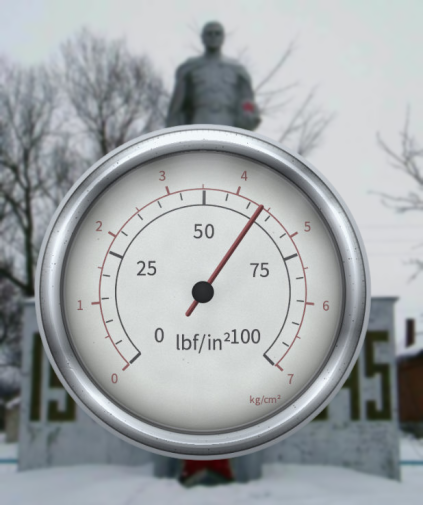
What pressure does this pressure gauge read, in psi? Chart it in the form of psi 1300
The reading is psi 62.5
